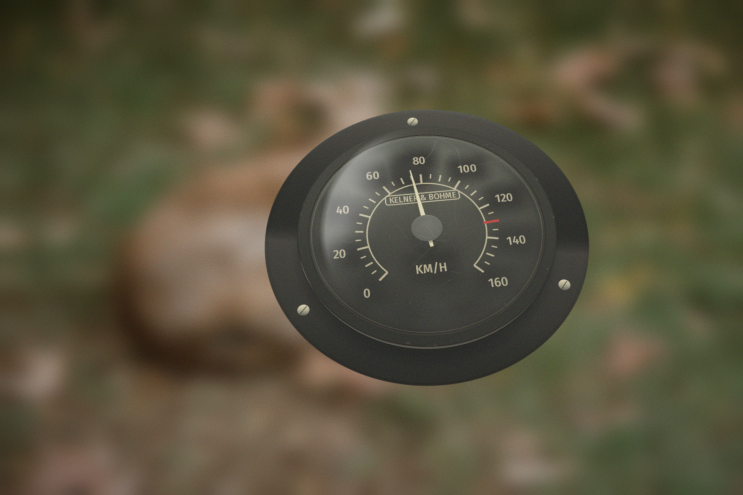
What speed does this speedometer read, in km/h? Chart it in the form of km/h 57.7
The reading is km/h 75
